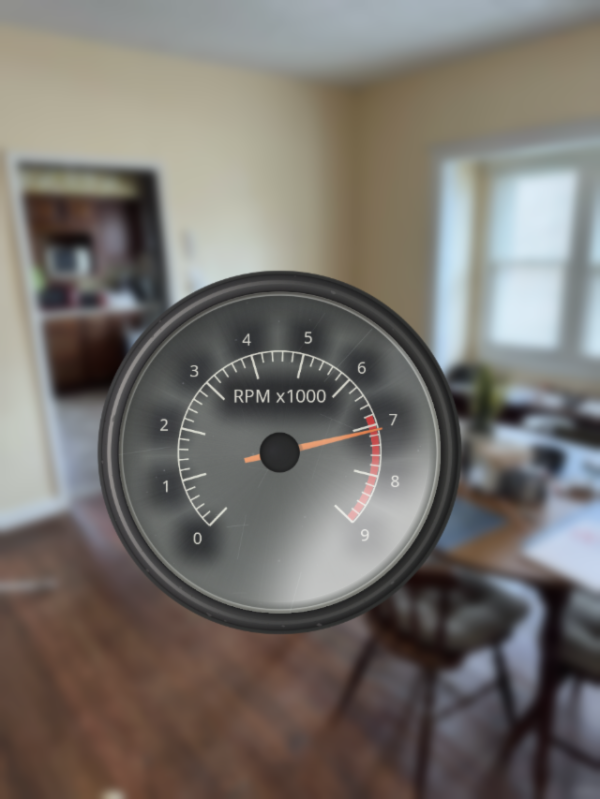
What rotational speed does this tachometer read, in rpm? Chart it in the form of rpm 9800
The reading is rpm 7100
